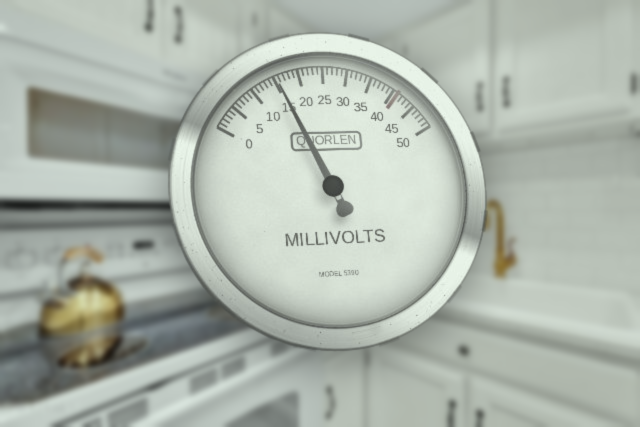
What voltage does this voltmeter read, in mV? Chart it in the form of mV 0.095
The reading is mV 15
